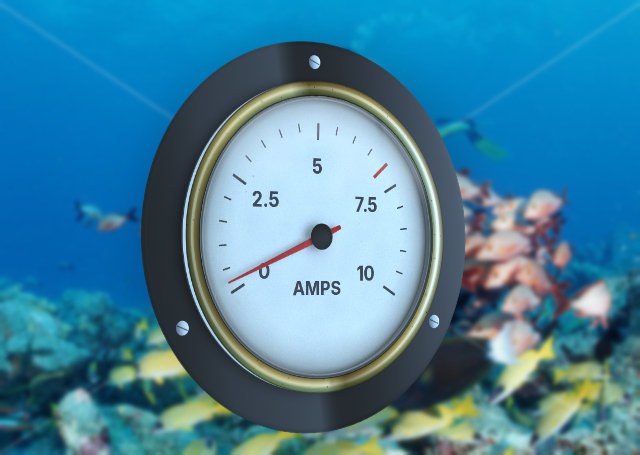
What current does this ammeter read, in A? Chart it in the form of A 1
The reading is A 0.25
